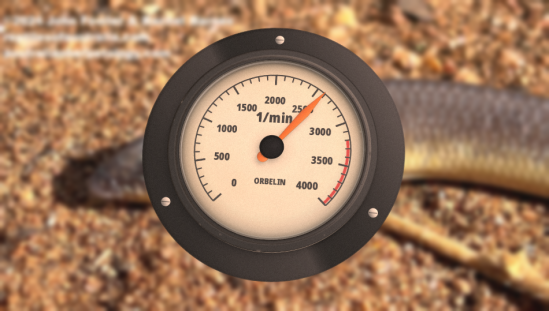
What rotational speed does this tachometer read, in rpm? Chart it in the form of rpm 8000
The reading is rpm 2600
